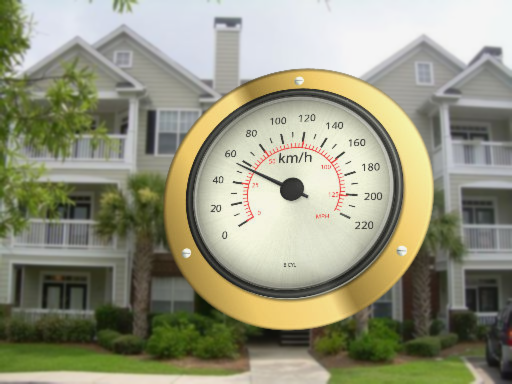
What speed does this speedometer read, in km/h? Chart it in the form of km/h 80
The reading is km/h 55
